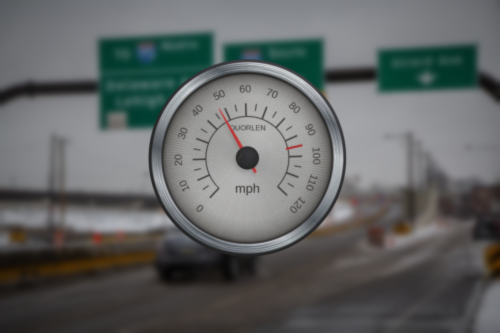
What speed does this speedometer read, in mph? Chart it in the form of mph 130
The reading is mph 47.5
